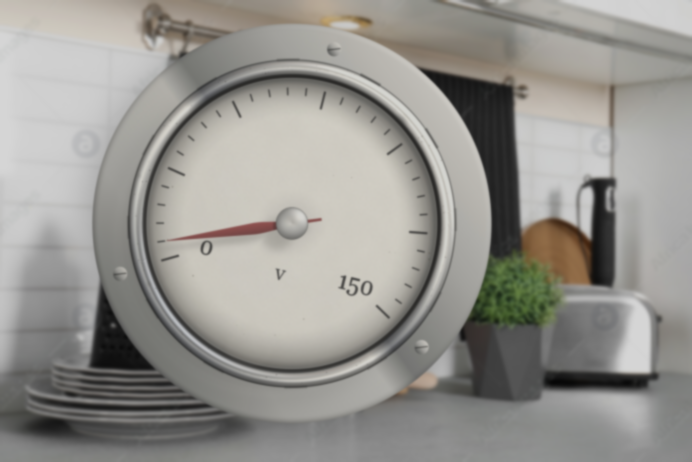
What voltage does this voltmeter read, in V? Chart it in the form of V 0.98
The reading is V 5
